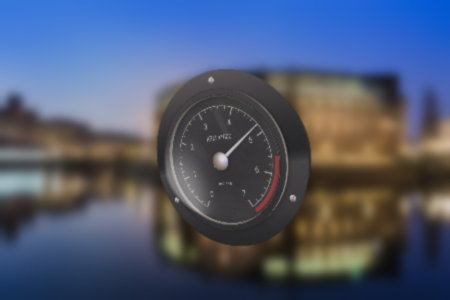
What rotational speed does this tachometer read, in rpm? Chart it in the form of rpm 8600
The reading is rpm 4800
